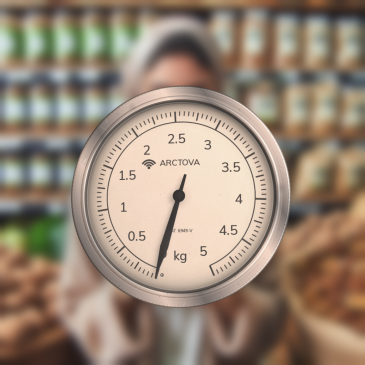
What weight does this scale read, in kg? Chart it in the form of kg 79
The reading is kg 0
